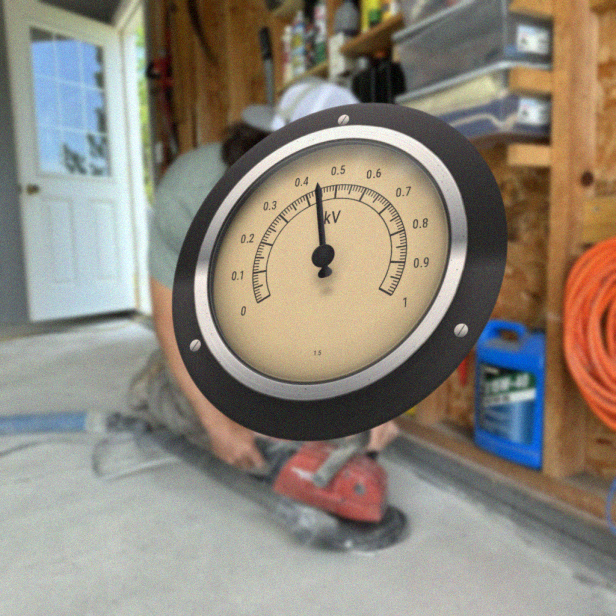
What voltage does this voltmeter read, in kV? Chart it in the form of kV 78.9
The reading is kV 0.45
